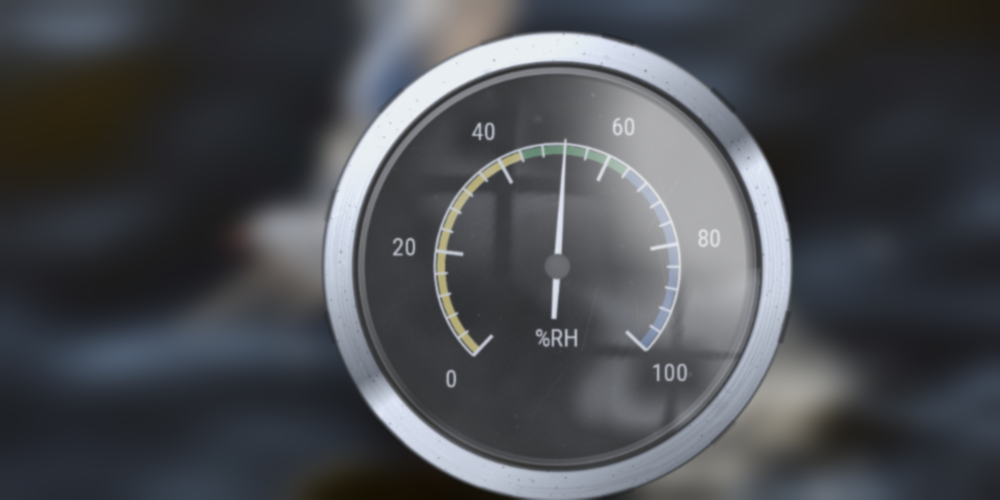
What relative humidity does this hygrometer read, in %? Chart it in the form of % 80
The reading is % 52
